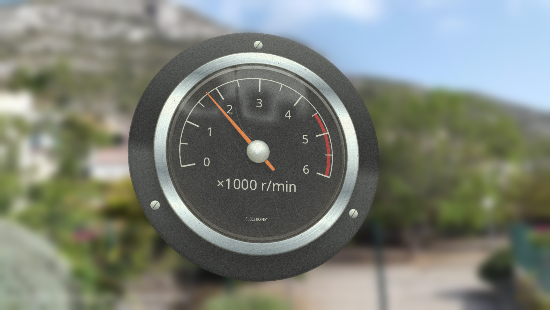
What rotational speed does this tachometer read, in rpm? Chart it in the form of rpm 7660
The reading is rpm 1750
